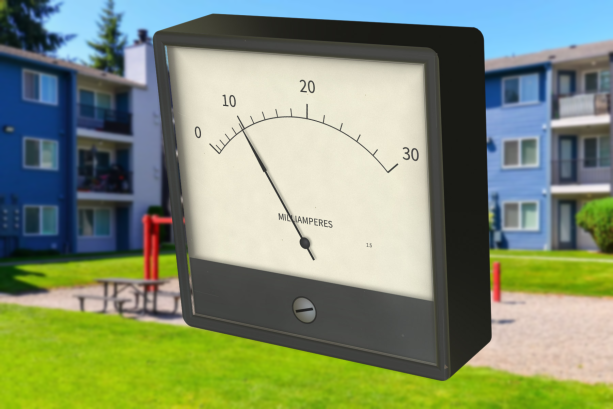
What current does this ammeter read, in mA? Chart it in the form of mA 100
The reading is mA 10
